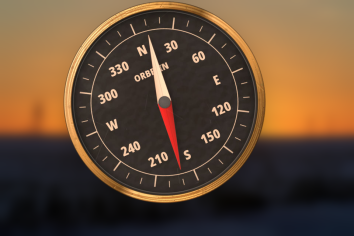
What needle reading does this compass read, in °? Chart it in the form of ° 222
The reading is ° 190
